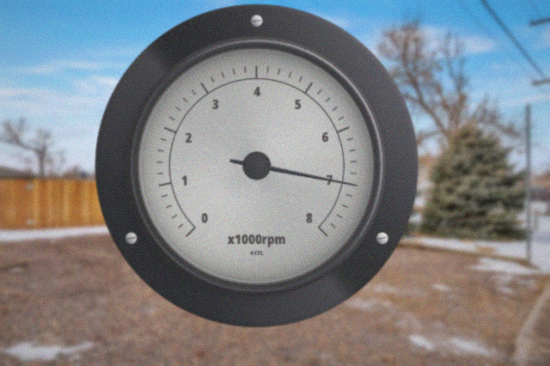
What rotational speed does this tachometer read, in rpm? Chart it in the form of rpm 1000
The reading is rpm 7000
